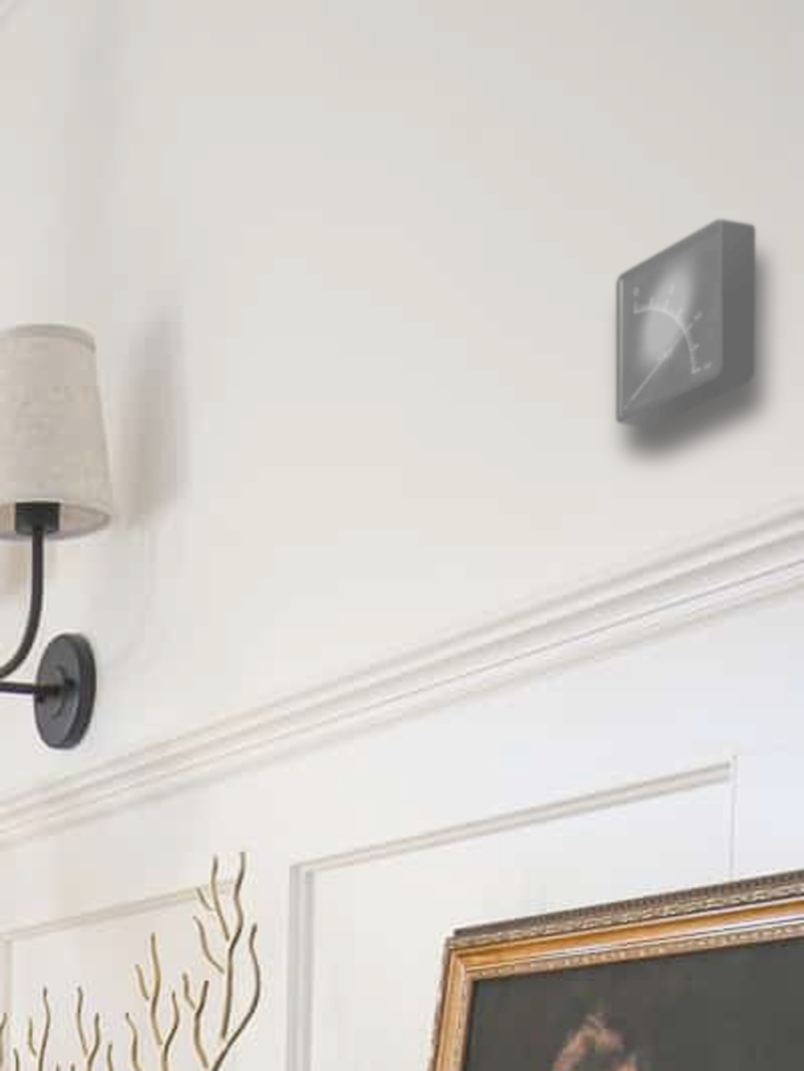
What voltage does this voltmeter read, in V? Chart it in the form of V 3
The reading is V 2
